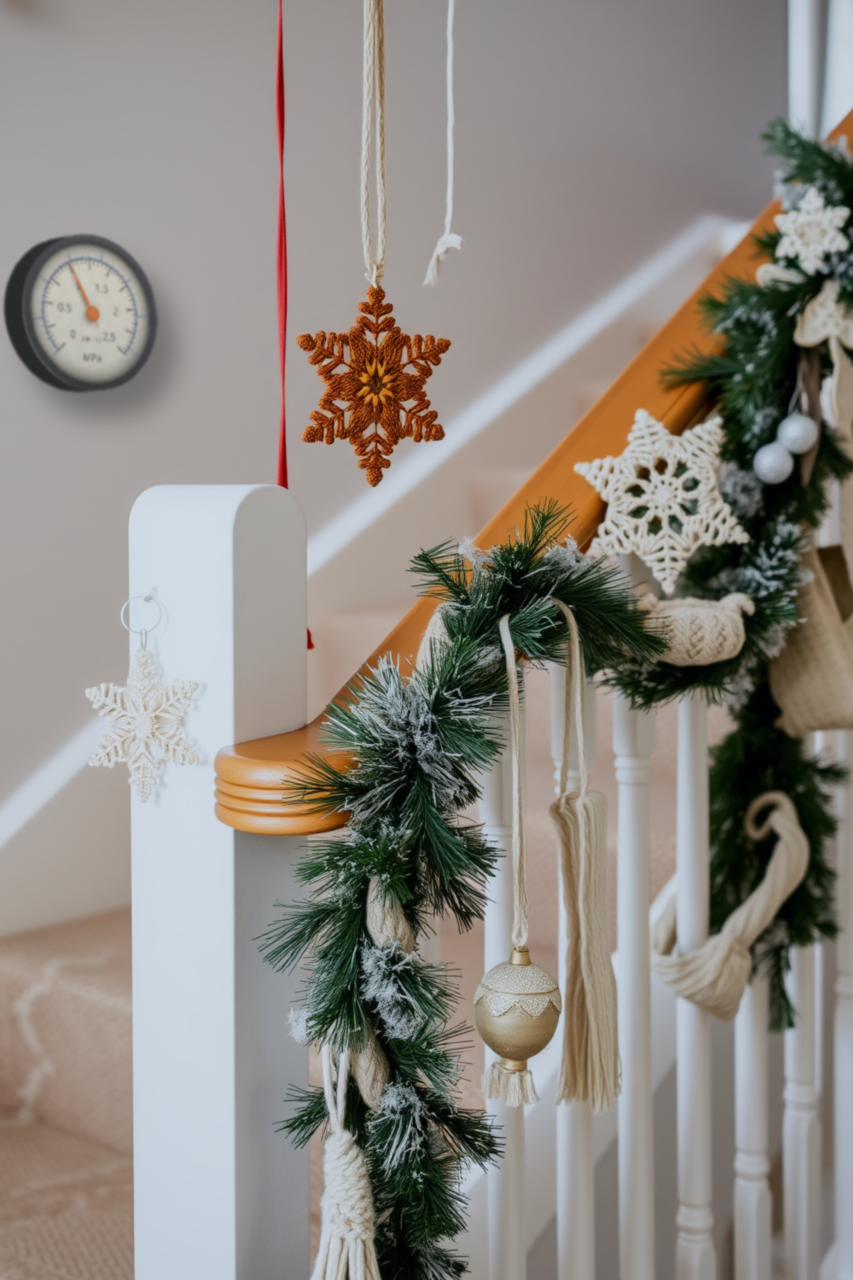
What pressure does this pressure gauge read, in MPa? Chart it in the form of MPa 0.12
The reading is MPa 1
